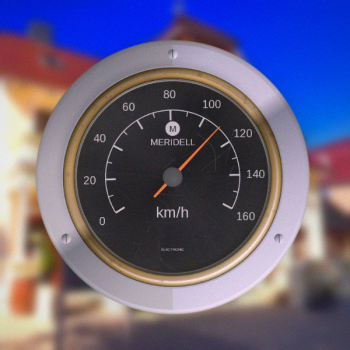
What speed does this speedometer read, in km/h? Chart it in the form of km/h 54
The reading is km/h 110
